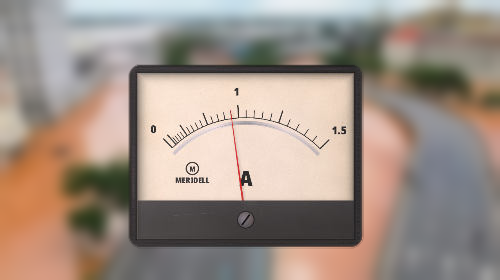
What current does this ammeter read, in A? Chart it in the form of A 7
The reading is A 0.95
